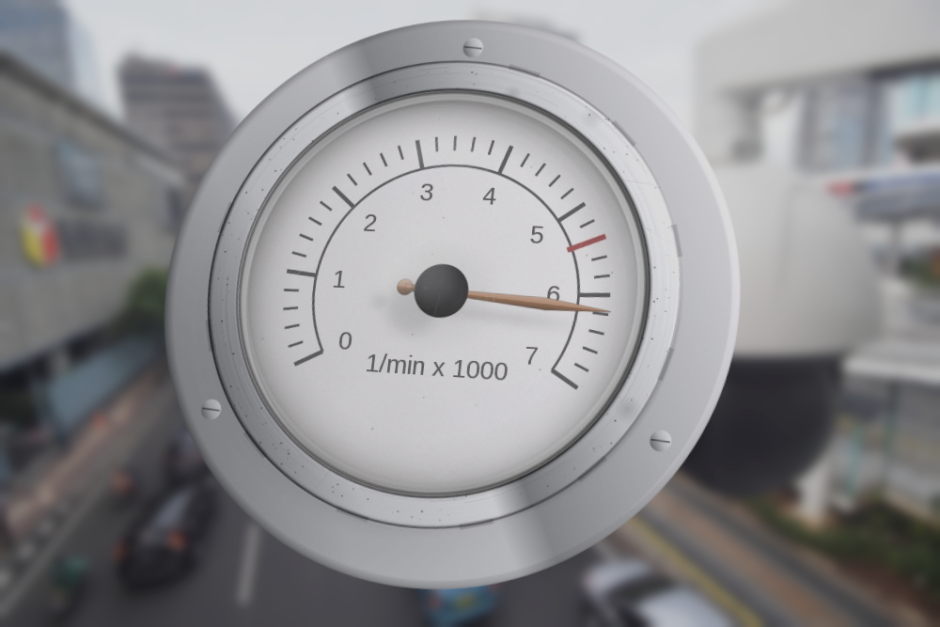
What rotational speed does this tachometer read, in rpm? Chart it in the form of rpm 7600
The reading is rpm 6200
